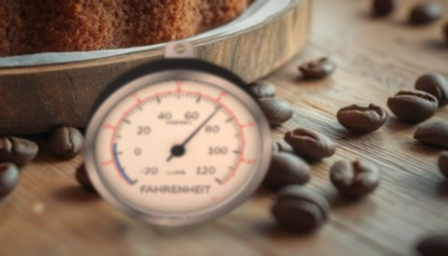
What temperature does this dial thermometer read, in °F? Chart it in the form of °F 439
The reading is °F 70
